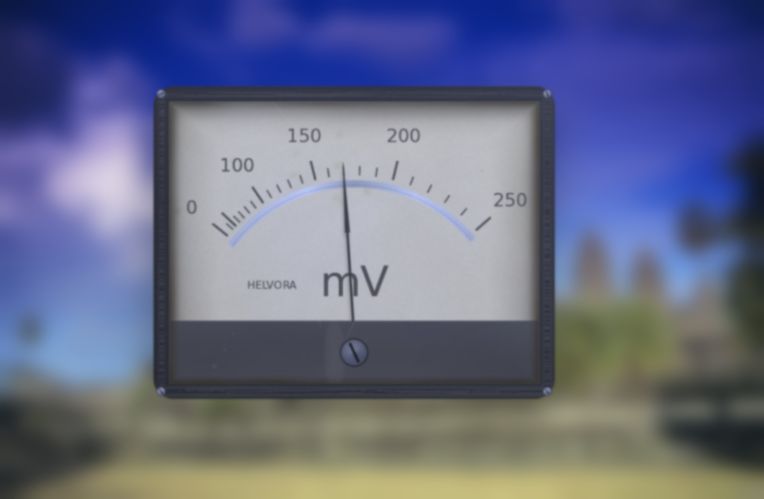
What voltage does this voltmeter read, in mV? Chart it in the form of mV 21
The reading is mV 170
